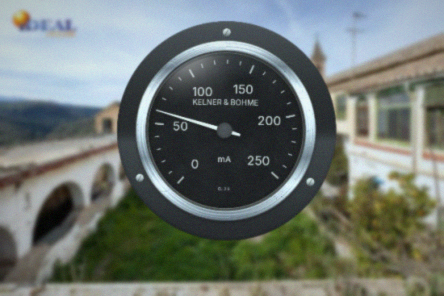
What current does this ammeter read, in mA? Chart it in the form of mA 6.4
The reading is mA 60
